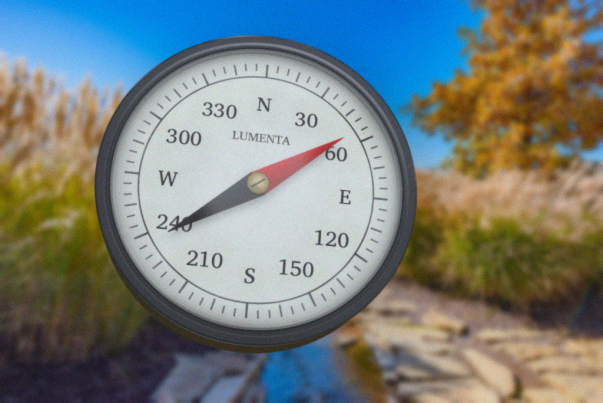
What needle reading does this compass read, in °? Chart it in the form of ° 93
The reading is ° 55
